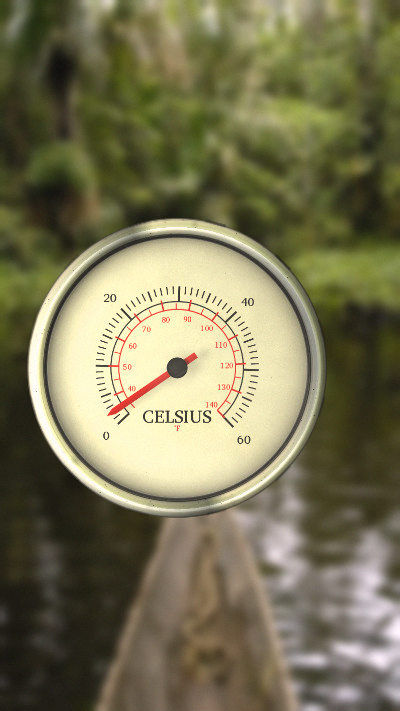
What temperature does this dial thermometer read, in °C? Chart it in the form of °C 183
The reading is °C 2
